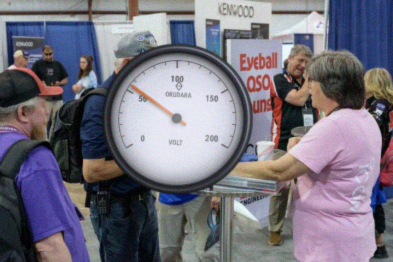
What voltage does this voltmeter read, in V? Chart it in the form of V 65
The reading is V 55
